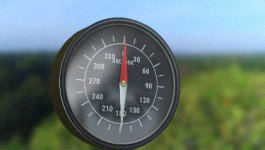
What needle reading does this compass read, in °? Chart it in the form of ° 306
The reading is ° 0
